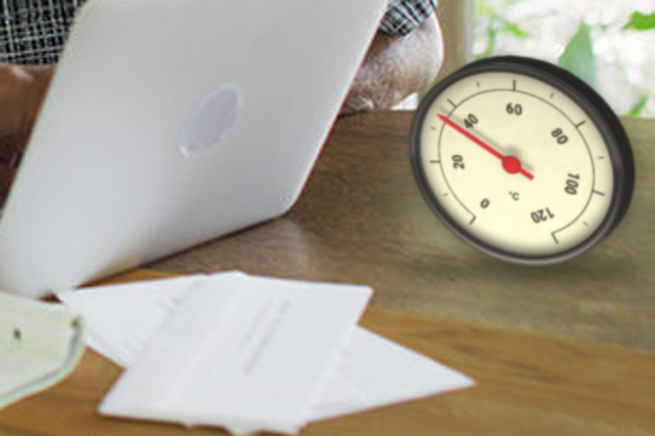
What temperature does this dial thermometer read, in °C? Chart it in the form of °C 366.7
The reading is °C 35
